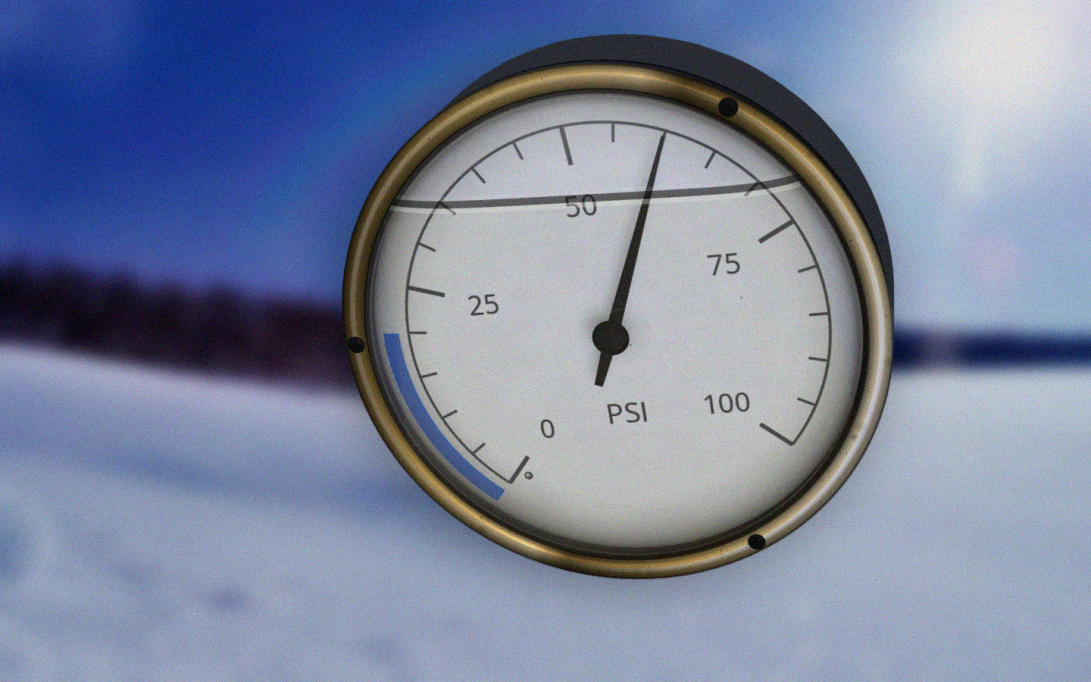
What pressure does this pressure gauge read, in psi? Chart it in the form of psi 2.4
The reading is psi 60
